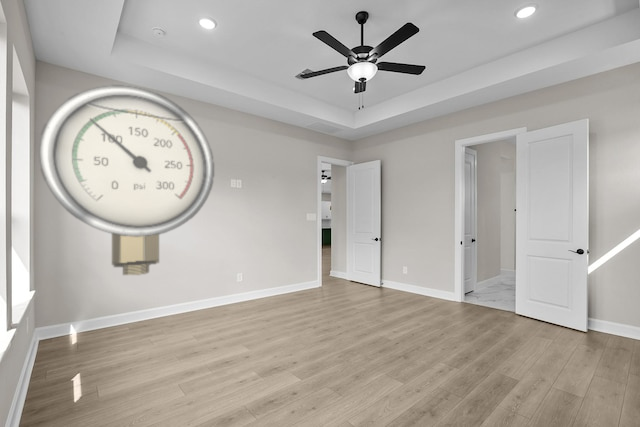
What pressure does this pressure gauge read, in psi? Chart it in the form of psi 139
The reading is psi 100
